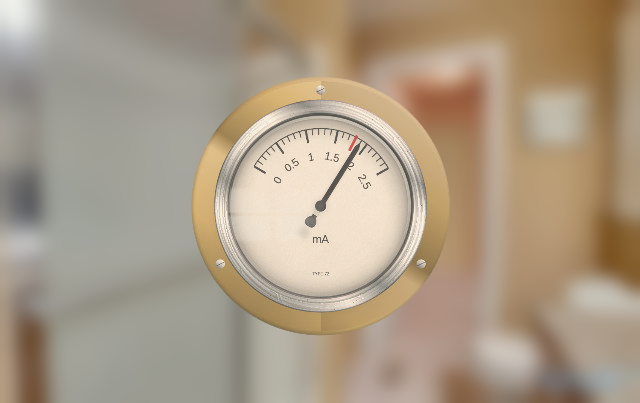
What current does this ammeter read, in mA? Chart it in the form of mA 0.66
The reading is mA 1.9
